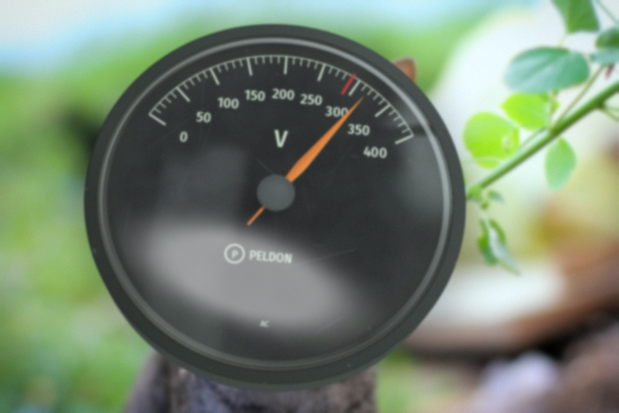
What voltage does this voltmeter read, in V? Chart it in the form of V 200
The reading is V 320
